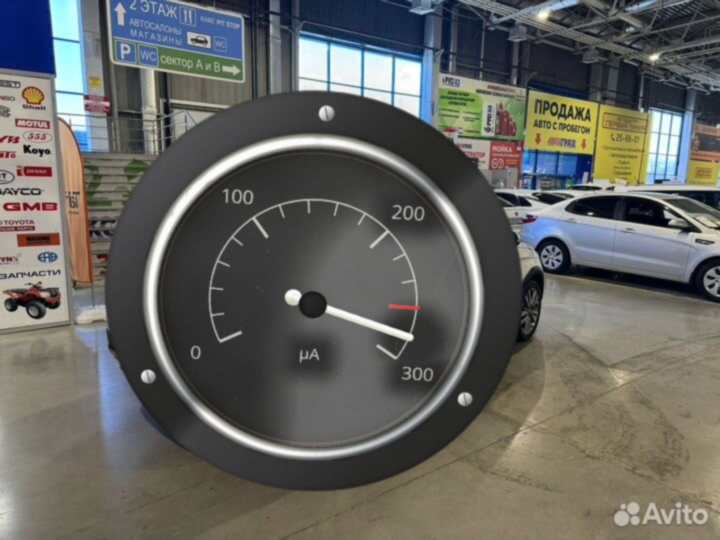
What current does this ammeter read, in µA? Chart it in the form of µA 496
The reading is µA 280
